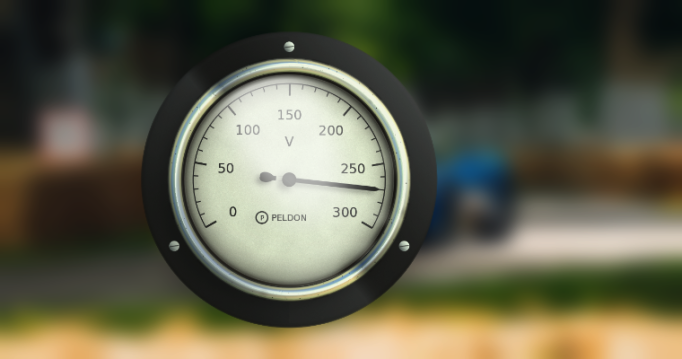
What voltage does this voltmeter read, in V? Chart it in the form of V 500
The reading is V 270
